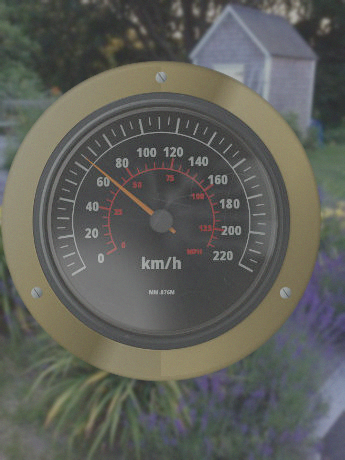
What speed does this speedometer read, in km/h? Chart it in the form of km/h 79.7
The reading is km/h 65
